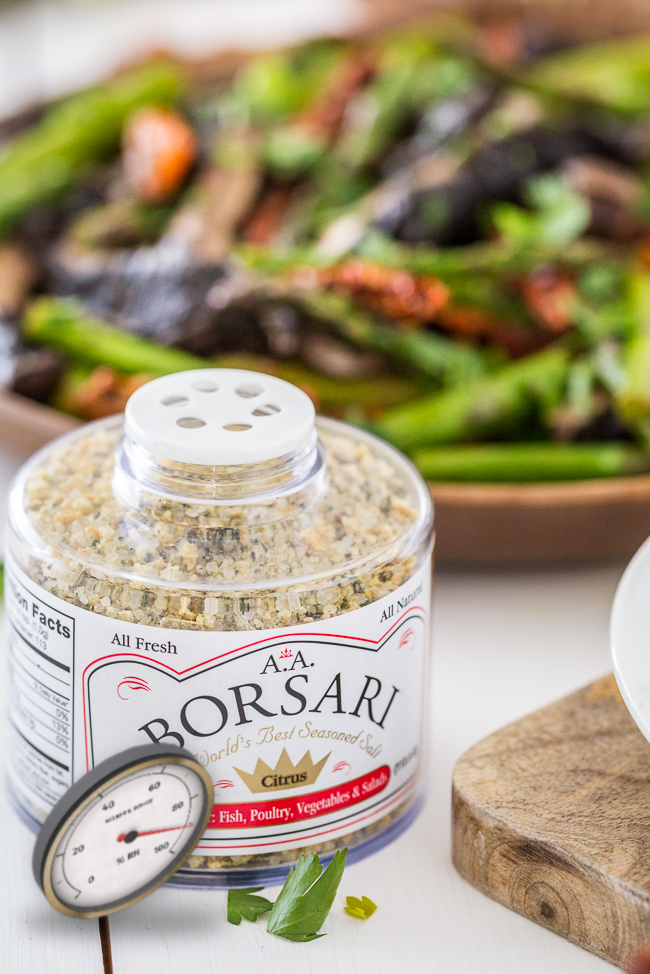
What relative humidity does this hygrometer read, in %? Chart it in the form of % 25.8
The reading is % 90
